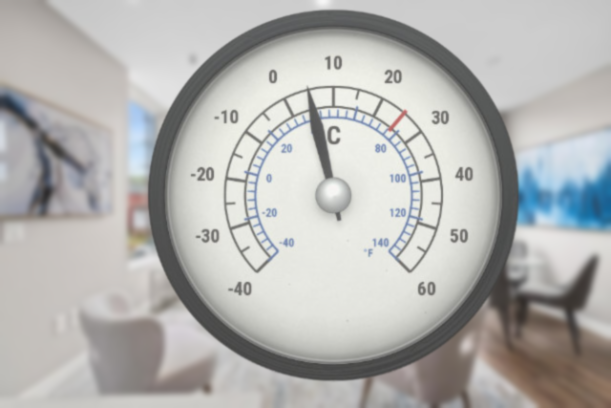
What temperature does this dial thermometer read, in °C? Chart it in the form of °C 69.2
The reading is °C 5
